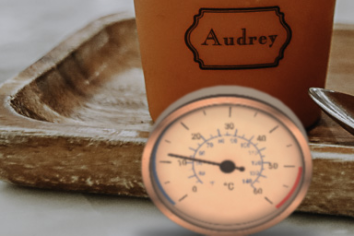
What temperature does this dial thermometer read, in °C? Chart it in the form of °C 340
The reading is °C 12.5
